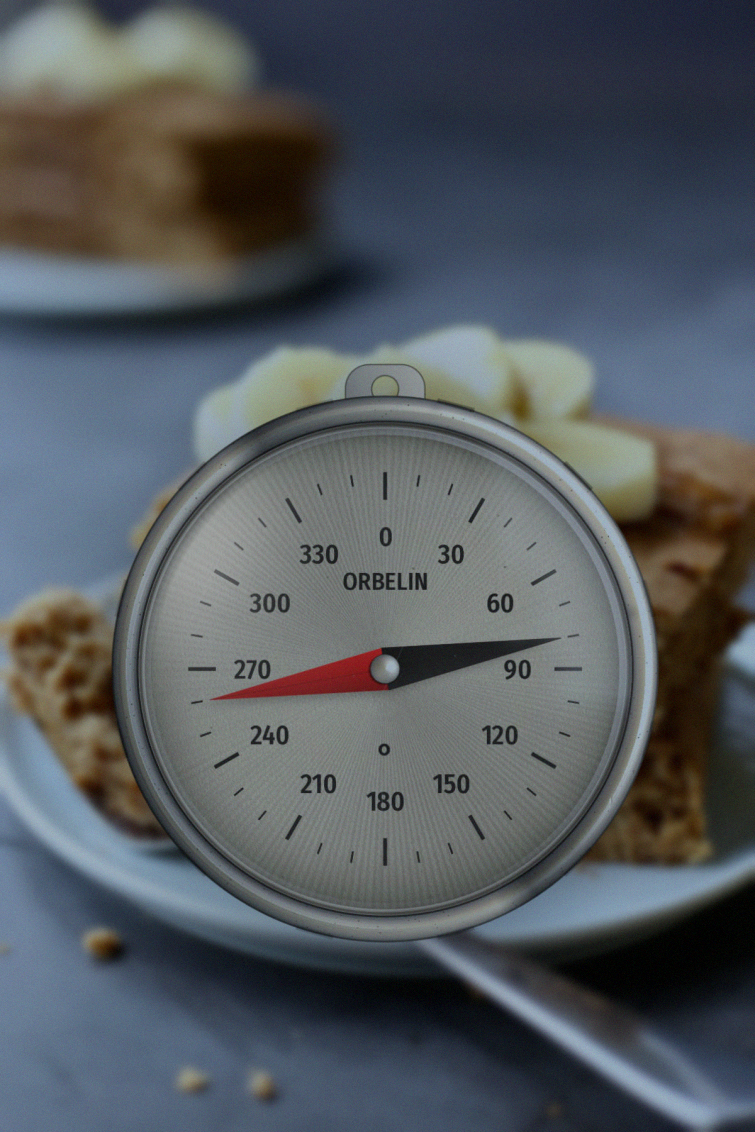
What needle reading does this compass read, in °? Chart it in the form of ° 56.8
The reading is ° 260
